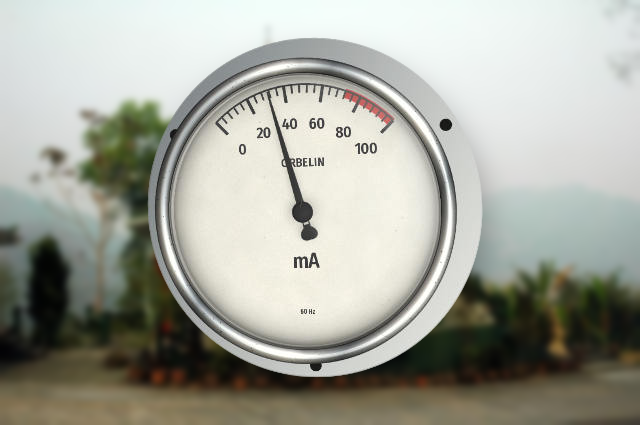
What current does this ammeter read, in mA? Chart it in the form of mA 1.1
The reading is mA 32
